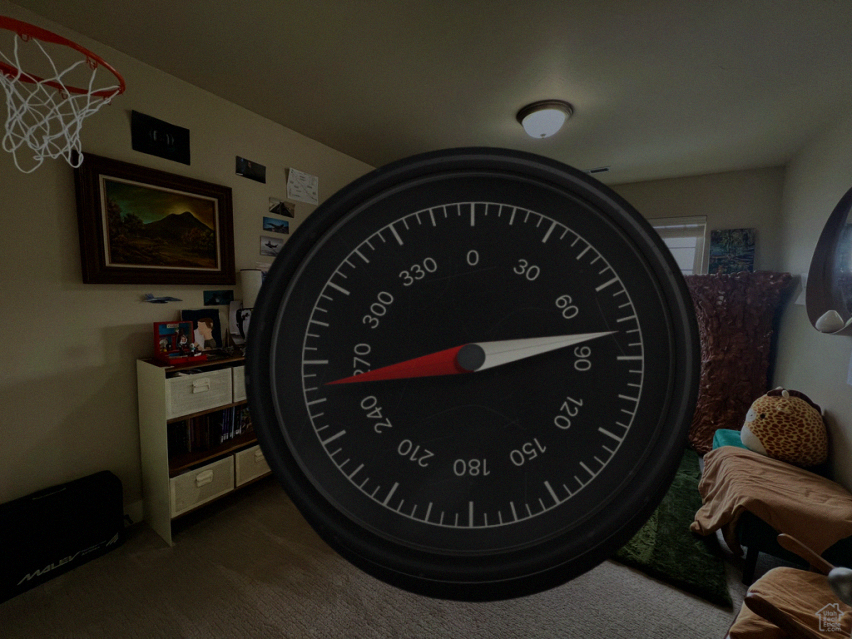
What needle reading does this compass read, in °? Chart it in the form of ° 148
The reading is ° 260
